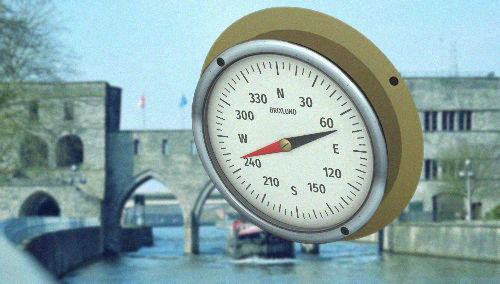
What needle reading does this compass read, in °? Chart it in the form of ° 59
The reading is ° 250
